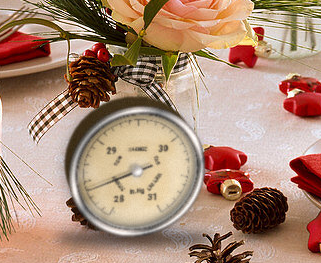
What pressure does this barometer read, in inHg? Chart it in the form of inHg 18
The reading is inHg 28.4
